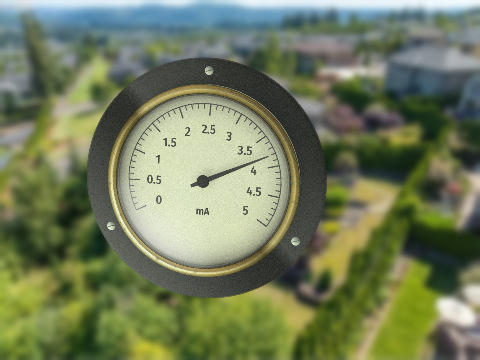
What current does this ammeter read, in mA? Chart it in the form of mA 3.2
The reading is mA 3.8
